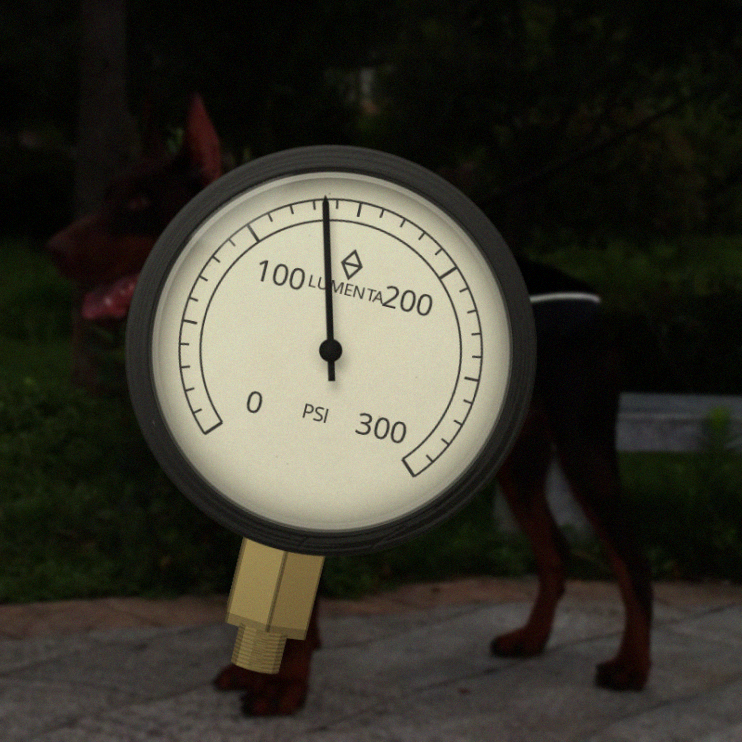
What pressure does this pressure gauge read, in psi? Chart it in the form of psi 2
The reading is psi 135
